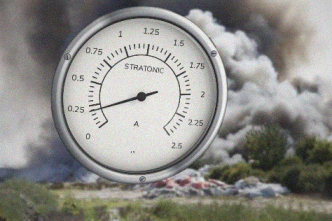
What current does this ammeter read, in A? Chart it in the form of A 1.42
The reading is A 0.2
